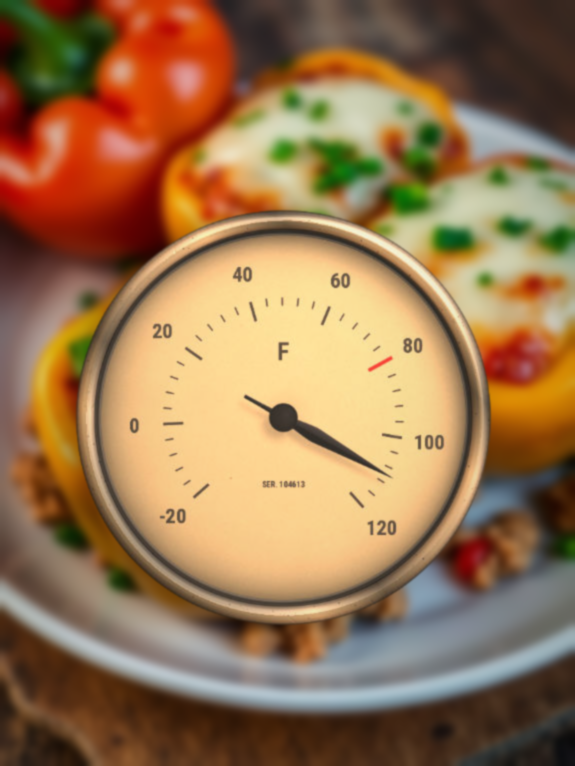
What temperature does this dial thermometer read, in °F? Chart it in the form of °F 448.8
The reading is °F 110
